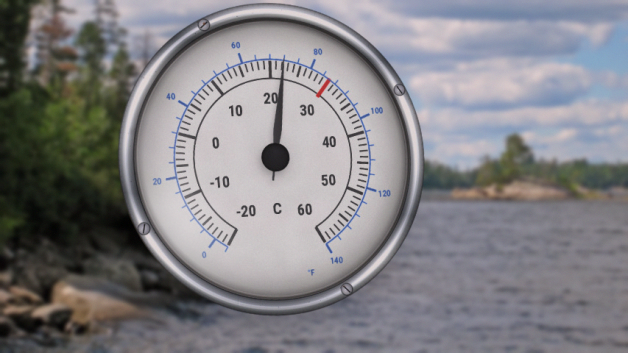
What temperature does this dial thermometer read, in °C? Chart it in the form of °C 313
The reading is °C 22
